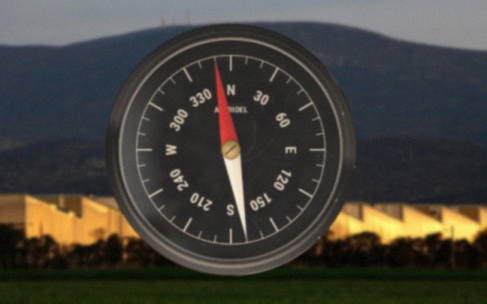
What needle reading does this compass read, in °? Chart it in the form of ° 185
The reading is ° 350
